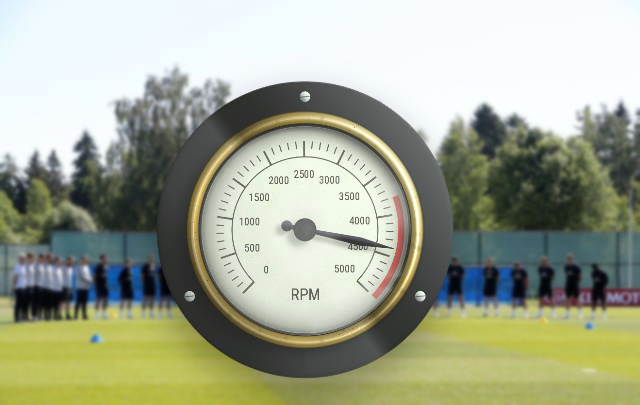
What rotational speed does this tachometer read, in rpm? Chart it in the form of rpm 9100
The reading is rpm 4400
